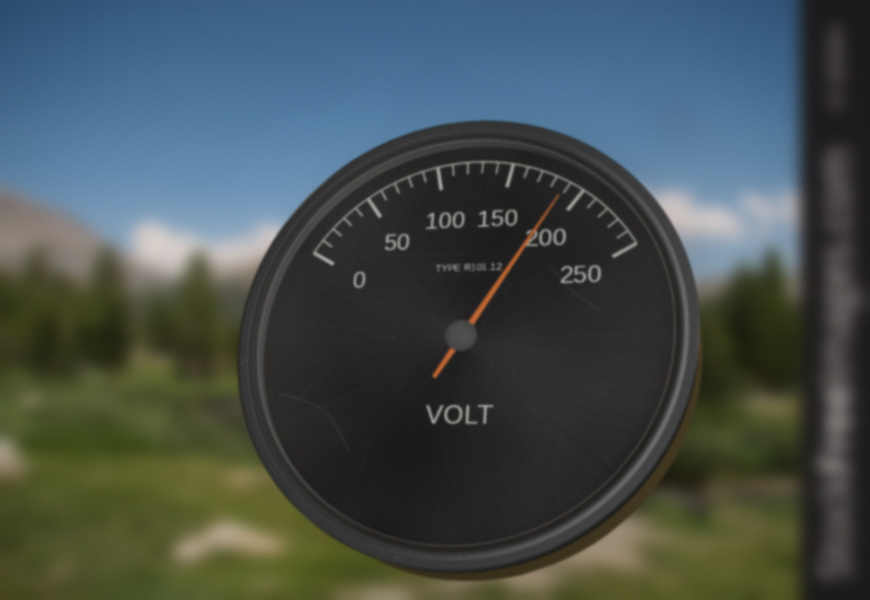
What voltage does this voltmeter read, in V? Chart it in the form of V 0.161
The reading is V 190
